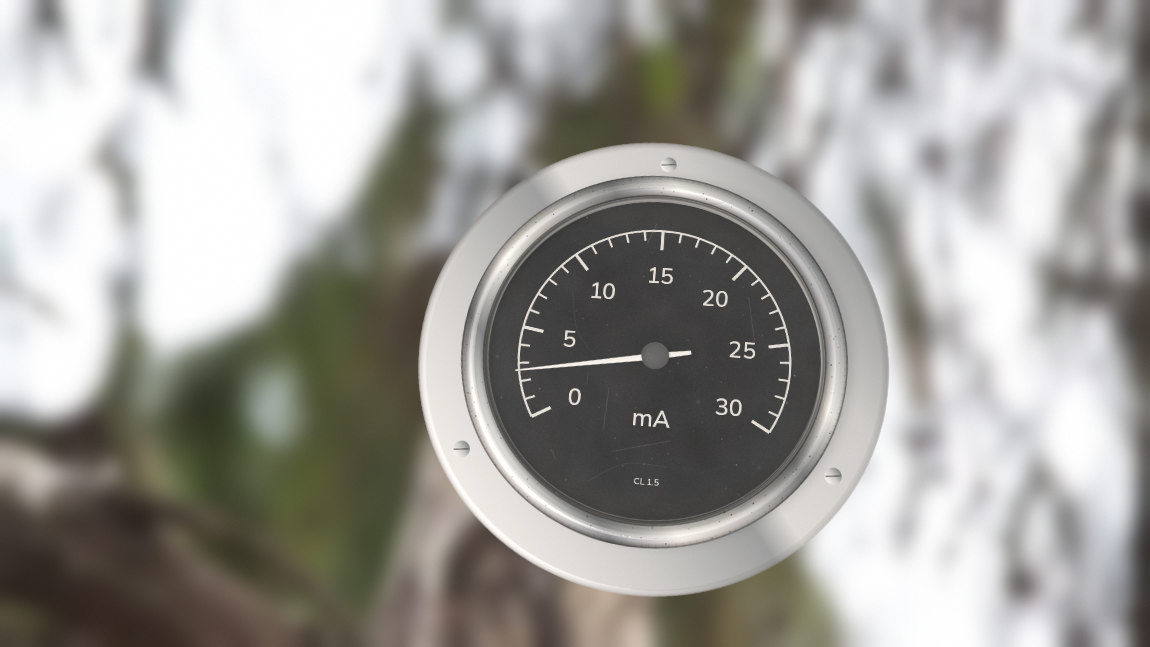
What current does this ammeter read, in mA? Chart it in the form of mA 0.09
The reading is mA 2.5
